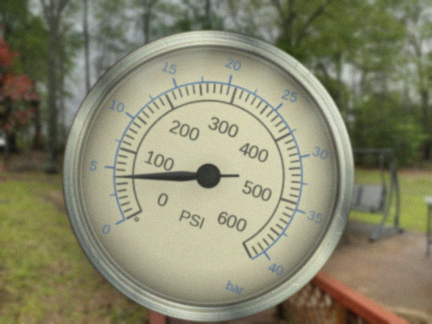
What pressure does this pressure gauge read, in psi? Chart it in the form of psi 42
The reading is psi 60
